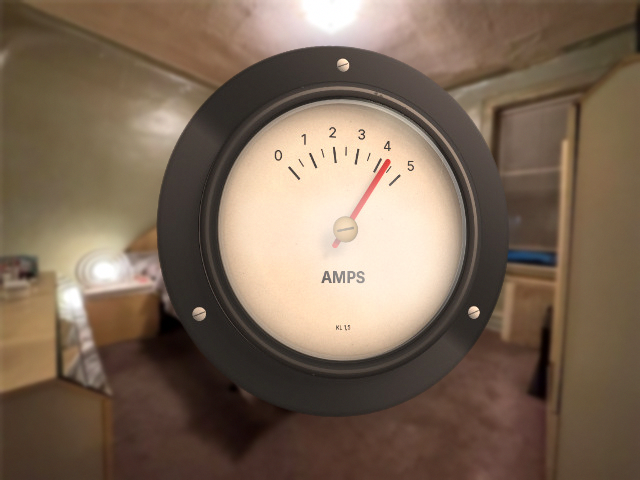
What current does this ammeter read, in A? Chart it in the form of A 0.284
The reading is A 4.25
